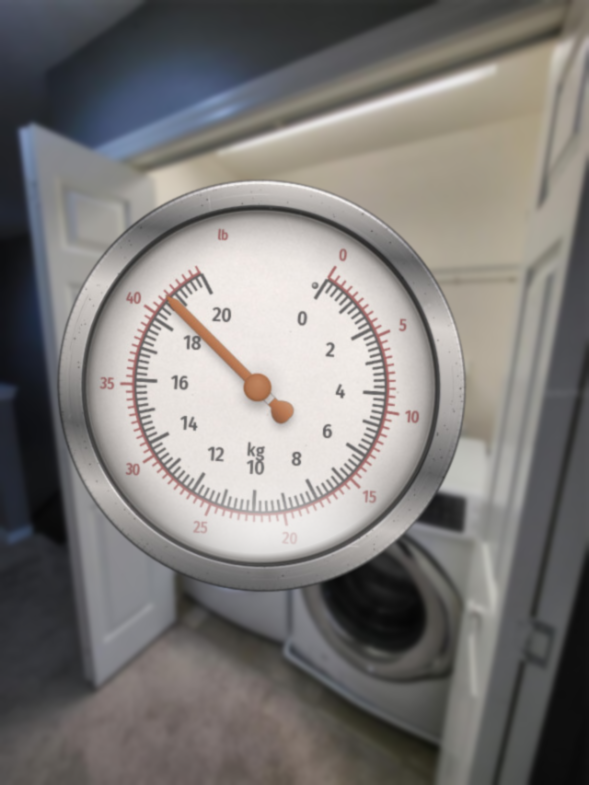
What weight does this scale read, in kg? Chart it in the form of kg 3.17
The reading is kg 18.8
